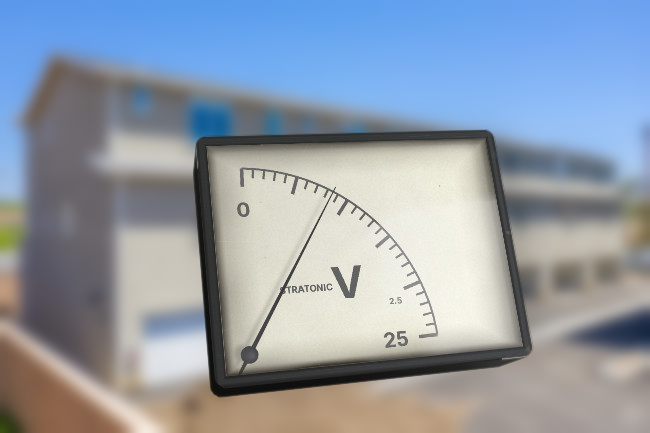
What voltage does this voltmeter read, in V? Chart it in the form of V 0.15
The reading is V 8.5
